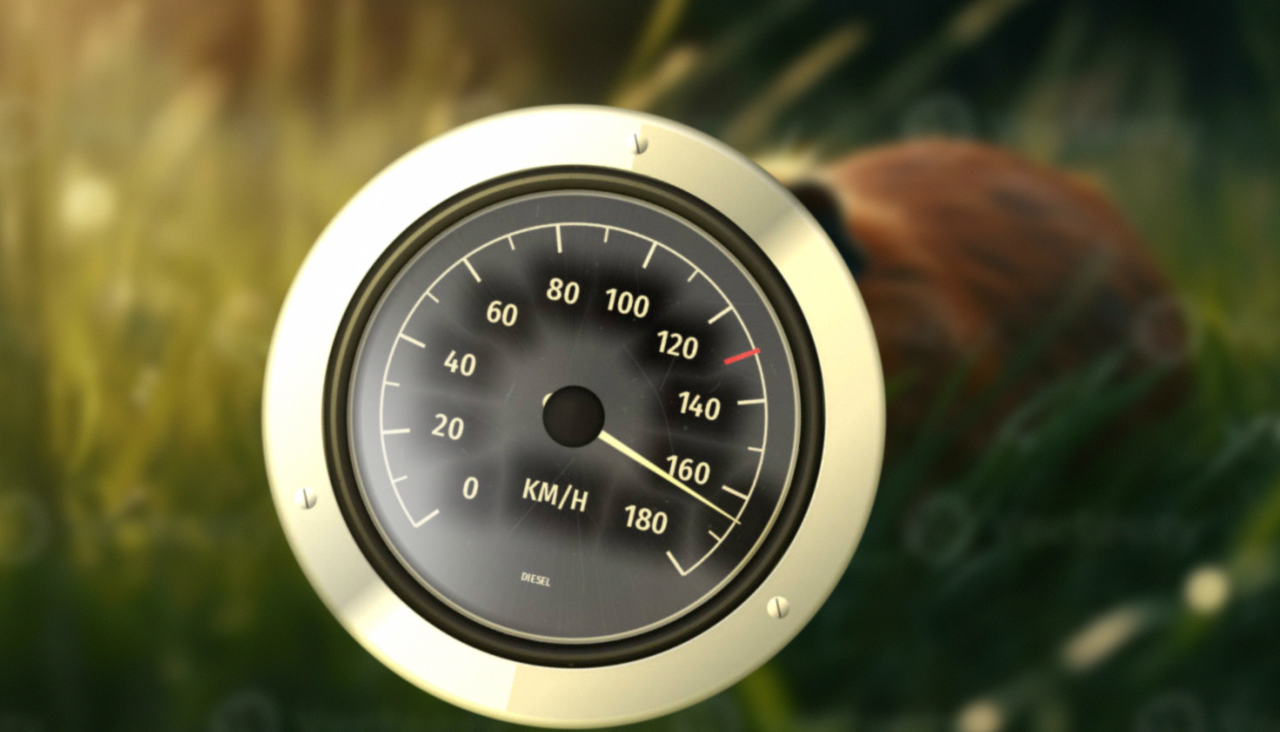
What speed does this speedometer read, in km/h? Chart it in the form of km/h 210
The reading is km/h 165
